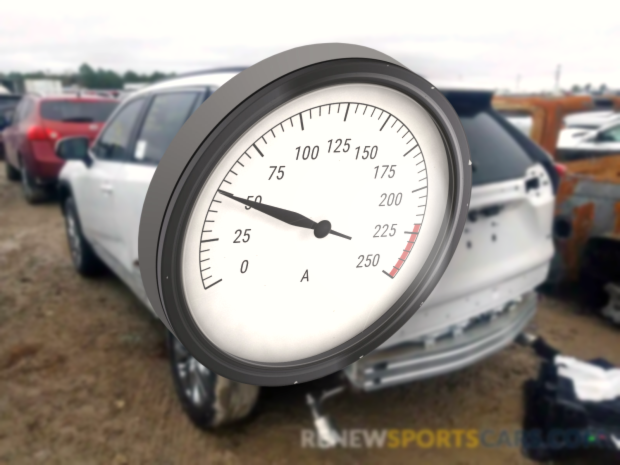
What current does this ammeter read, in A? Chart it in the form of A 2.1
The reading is A 50
